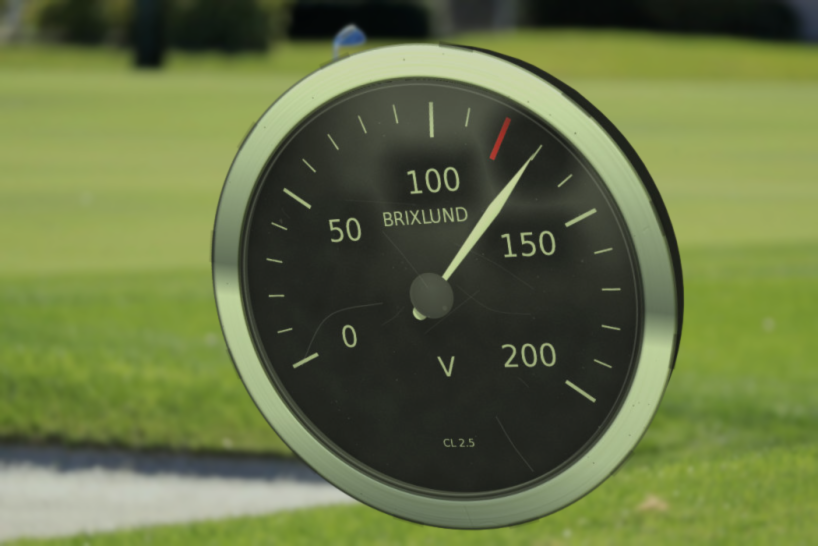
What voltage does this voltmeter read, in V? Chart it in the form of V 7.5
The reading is V 130
